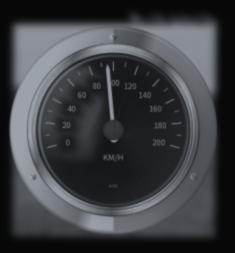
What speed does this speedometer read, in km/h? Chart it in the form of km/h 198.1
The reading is km/h 95
